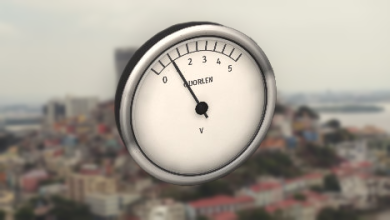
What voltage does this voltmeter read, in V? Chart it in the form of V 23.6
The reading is V 1
